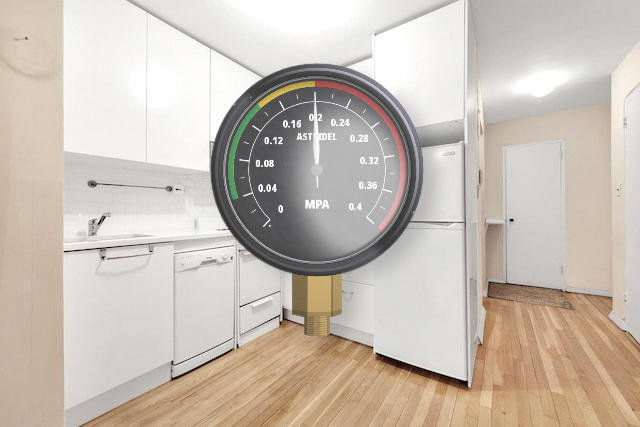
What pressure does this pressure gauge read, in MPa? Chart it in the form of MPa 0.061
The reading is MPa 0.2
